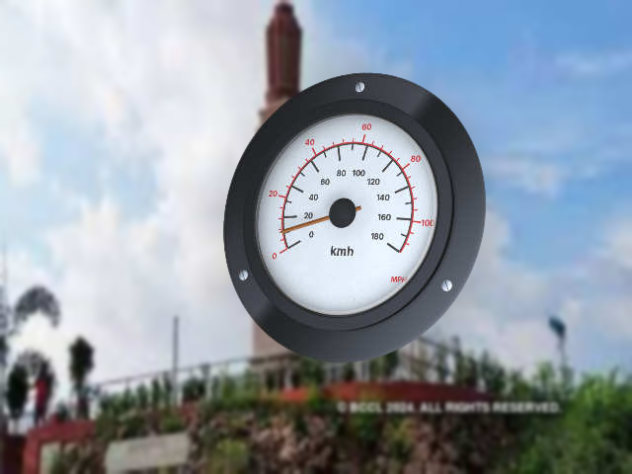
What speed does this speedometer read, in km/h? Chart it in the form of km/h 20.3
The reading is km/h 10
